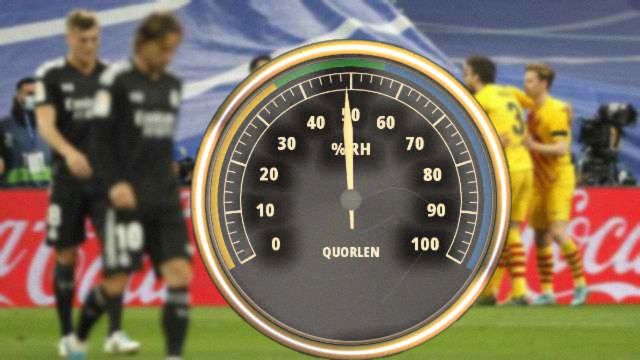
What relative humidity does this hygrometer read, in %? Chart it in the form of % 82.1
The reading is % 49
